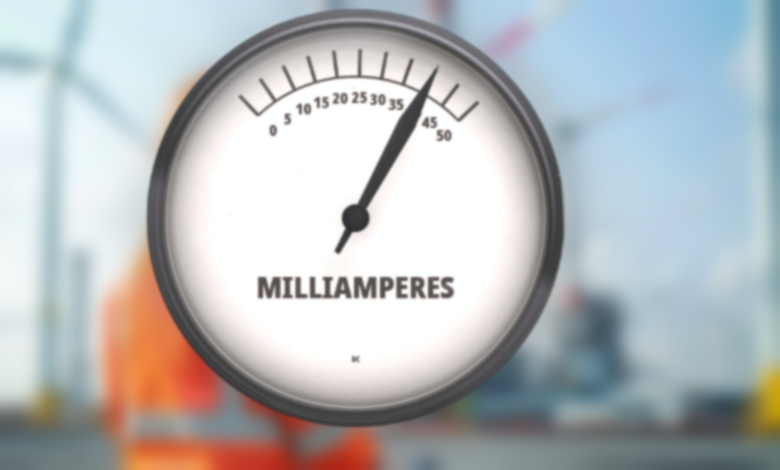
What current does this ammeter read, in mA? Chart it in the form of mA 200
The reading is mA 40
